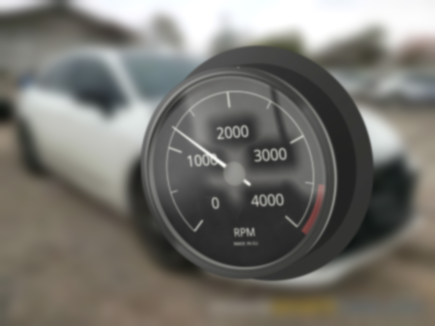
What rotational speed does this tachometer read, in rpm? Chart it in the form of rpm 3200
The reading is rpm 1250
